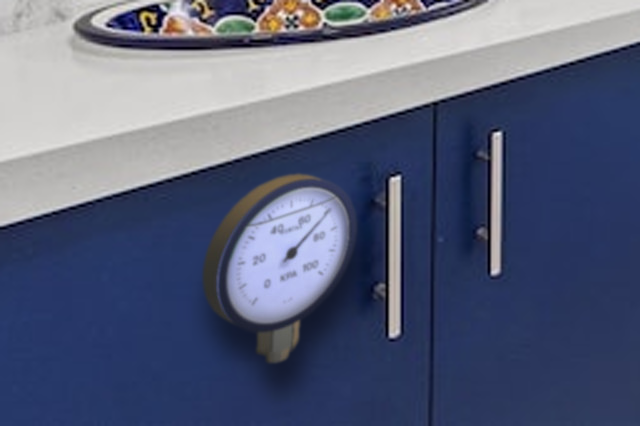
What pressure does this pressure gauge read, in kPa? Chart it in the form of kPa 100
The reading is kPa 70
